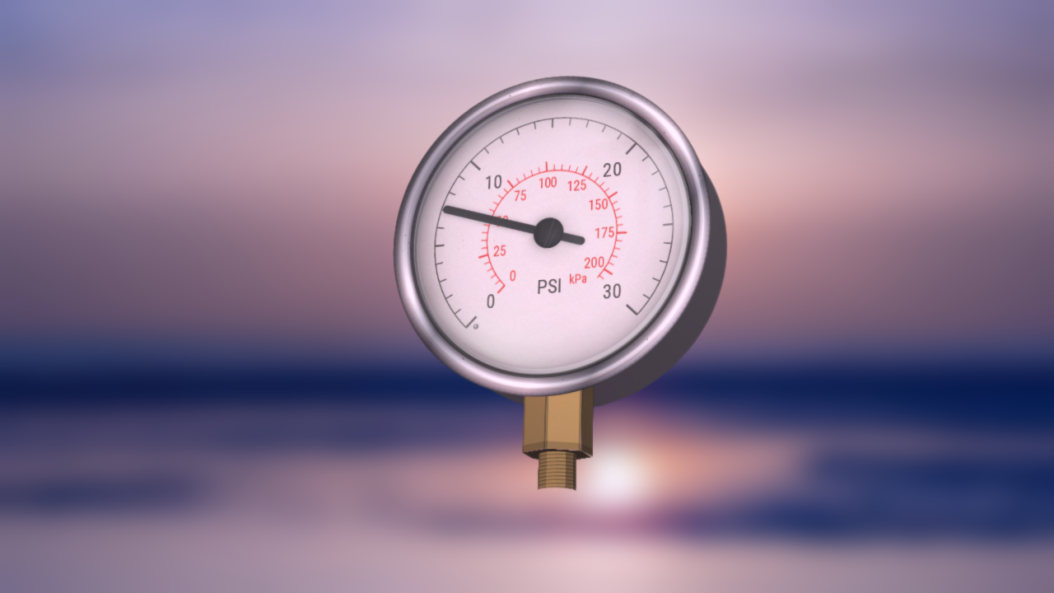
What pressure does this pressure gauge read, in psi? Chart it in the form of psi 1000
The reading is psi 7
